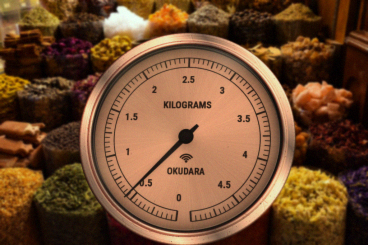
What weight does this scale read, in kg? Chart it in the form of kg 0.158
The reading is kg 0.55
